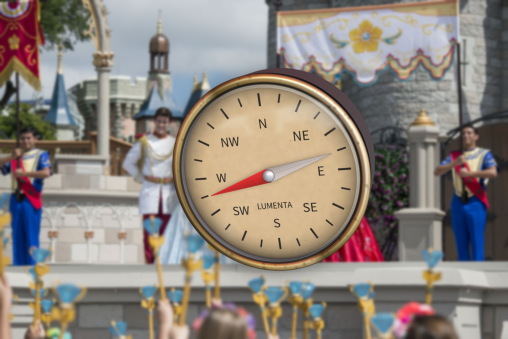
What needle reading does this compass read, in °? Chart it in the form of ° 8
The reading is ° 255
